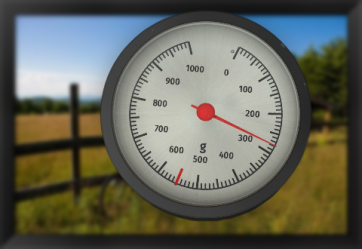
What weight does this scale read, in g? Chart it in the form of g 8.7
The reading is g 280
